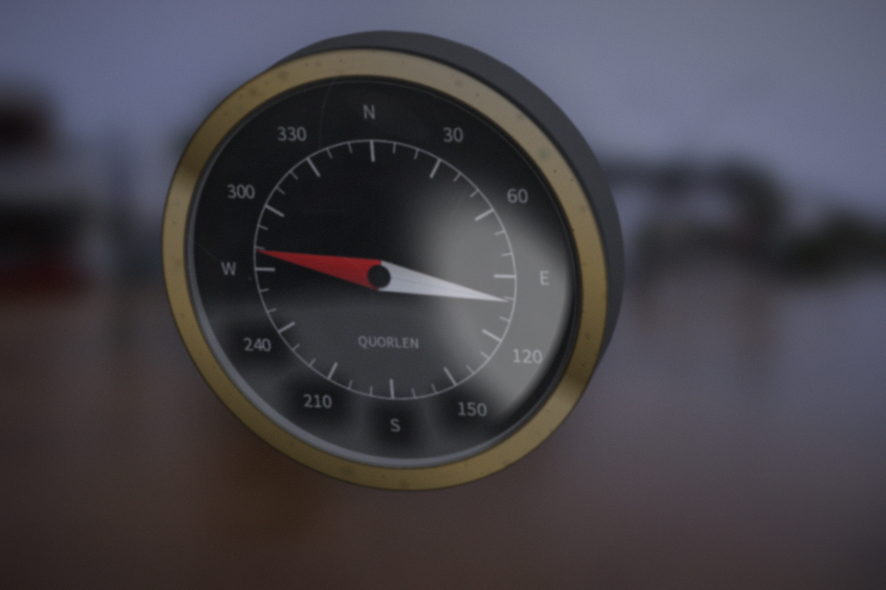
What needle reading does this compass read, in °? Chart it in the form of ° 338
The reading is ° 280
